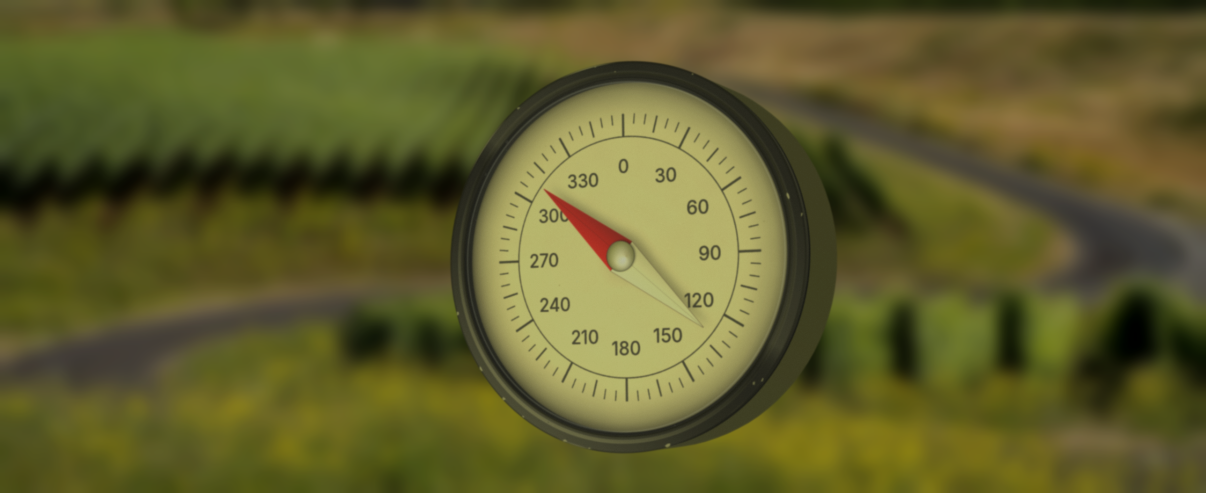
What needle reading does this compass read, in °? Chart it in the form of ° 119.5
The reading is ° 310
